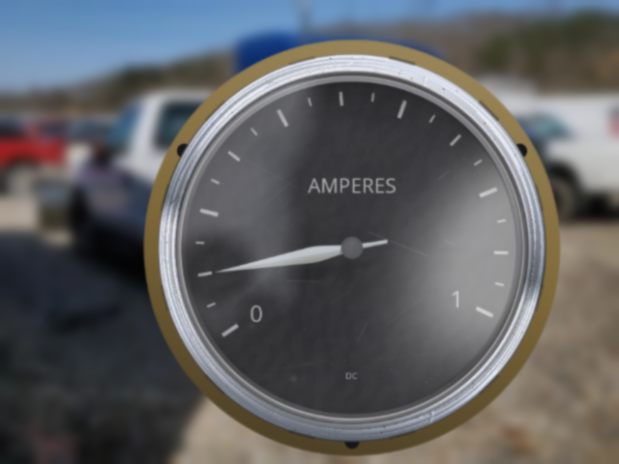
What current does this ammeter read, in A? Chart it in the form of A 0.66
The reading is A 0.1
